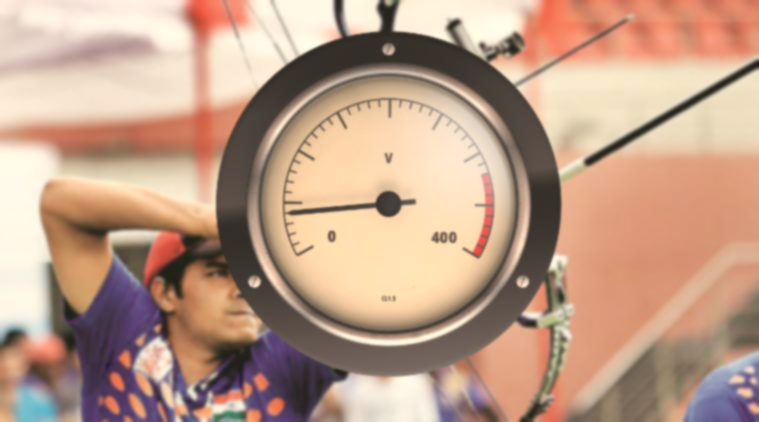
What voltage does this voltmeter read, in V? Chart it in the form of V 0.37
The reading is V 40
